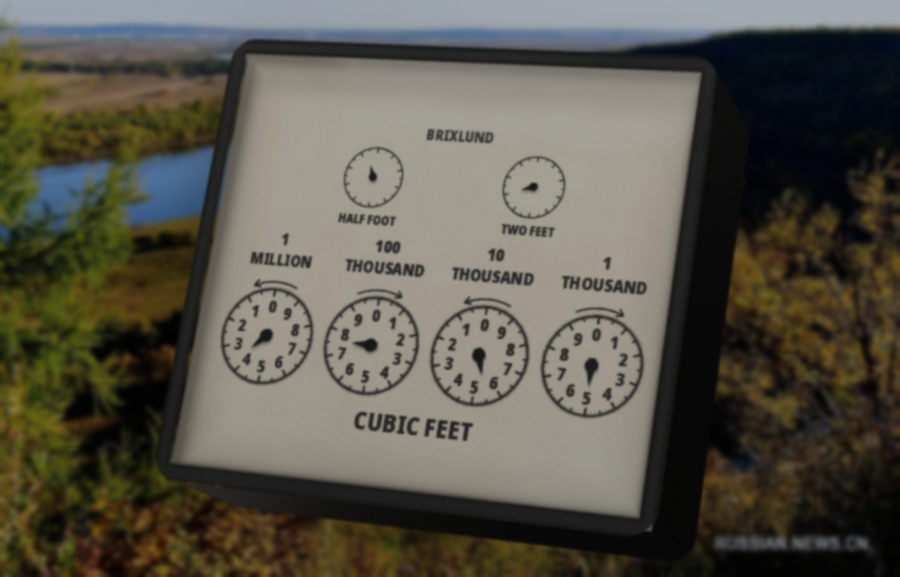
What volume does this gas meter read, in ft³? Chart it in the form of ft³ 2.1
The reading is ft³ 375500
